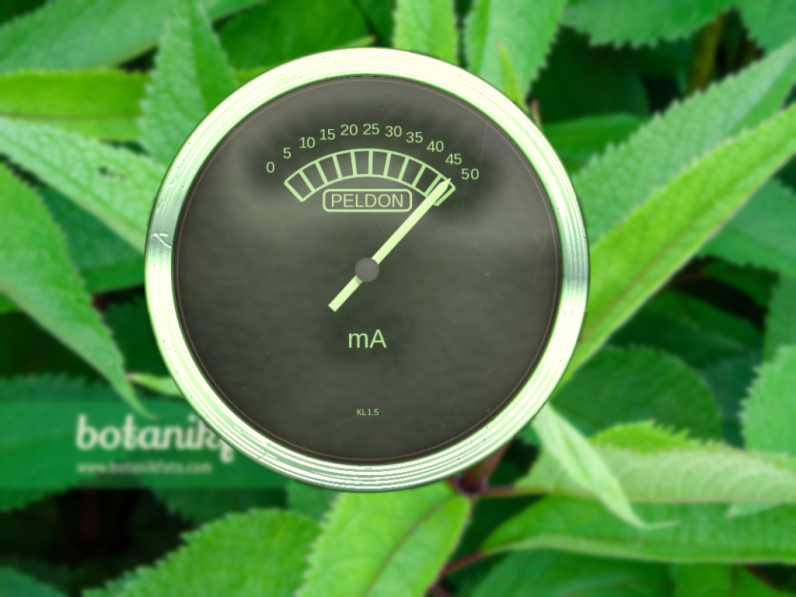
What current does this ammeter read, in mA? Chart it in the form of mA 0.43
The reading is mA 47.5
